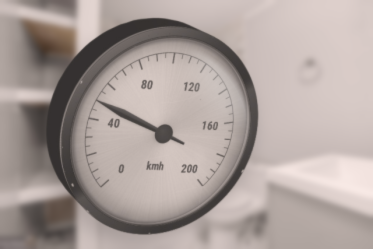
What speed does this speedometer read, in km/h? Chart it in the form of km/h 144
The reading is km/h 50
